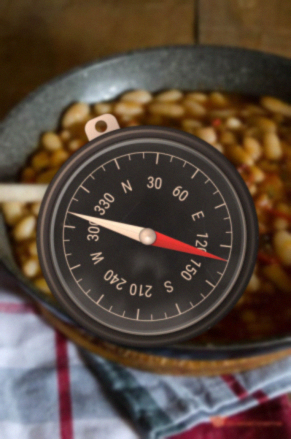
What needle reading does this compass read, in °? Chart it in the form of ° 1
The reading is ° 130
